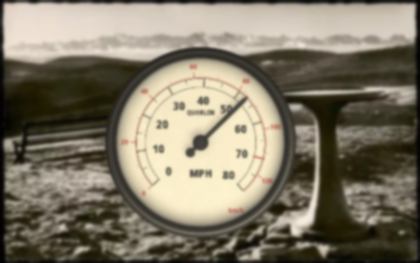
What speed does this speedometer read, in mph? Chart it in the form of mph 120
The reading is mph 52.5
